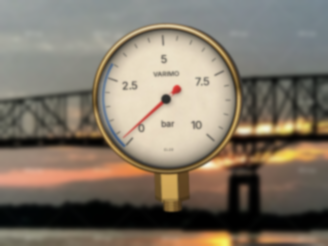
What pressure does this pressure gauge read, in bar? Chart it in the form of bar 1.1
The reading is bar 0.25
